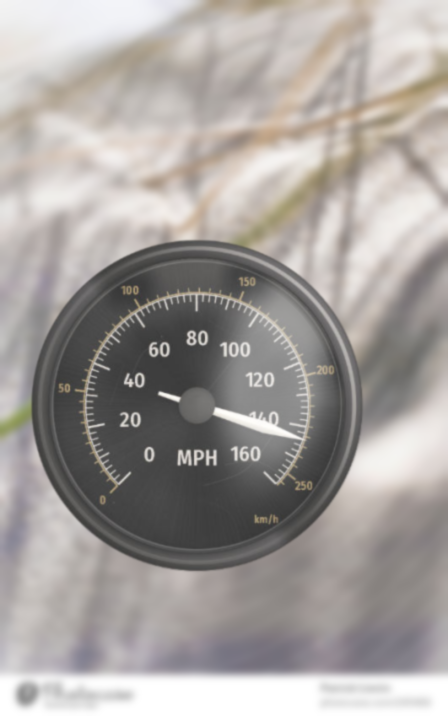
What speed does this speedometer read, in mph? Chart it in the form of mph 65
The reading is mph 144
